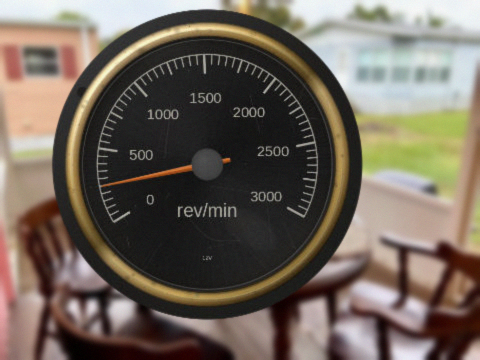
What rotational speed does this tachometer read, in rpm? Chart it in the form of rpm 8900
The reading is rpm 250
